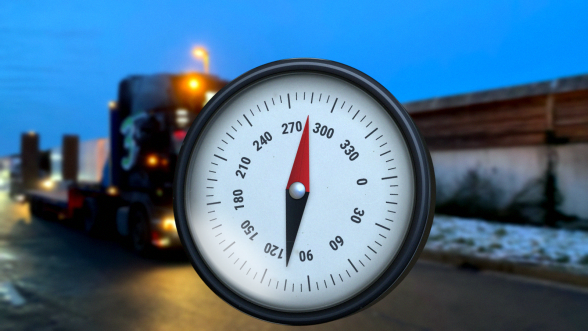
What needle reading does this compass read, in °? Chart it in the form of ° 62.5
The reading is ° 285
